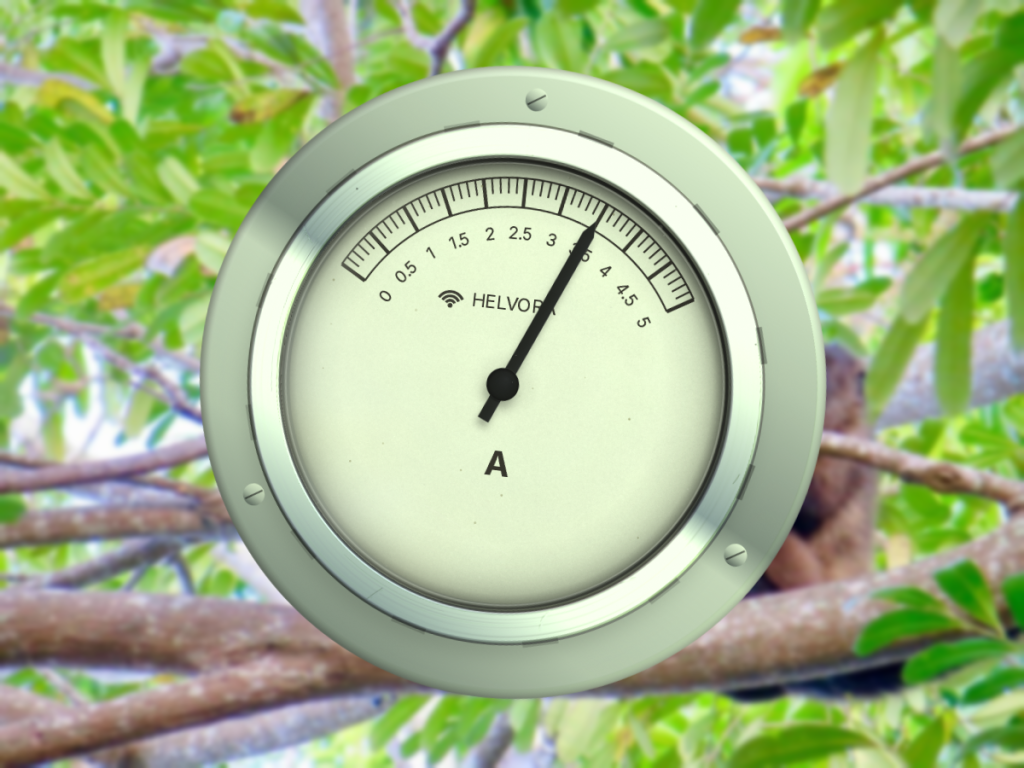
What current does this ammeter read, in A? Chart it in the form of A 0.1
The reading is A 3.5
